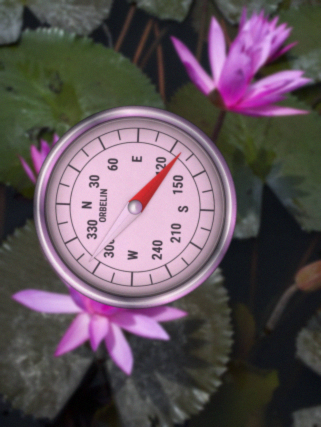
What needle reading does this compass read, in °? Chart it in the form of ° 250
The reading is ° 127.5
